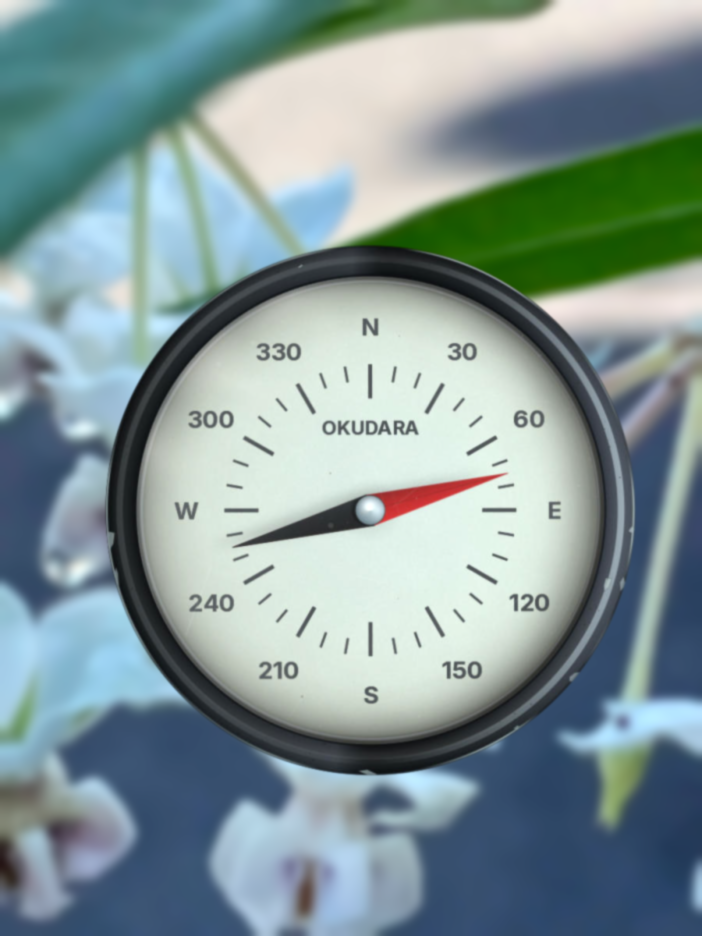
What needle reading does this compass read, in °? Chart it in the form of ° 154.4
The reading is ° 75
